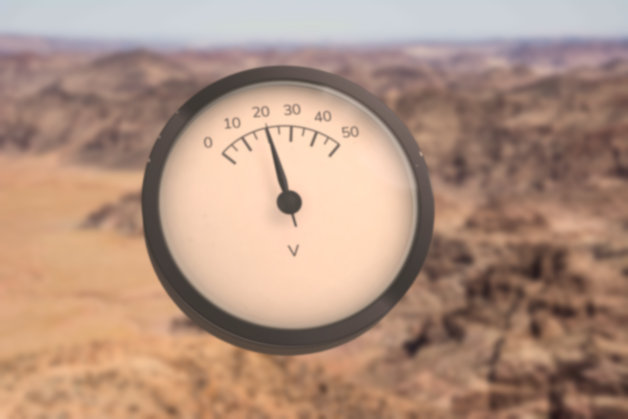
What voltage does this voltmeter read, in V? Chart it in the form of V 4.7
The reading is V 20
